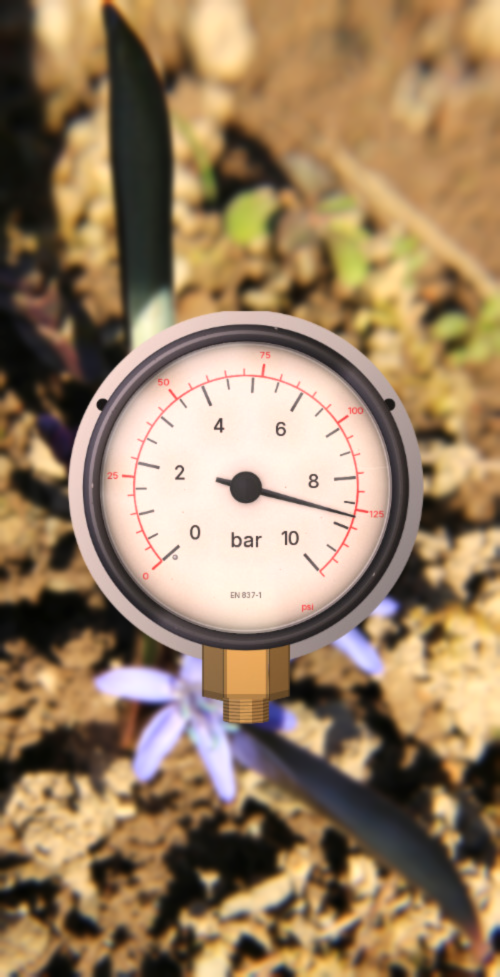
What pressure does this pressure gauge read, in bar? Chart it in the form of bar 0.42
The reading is bar 8.75
